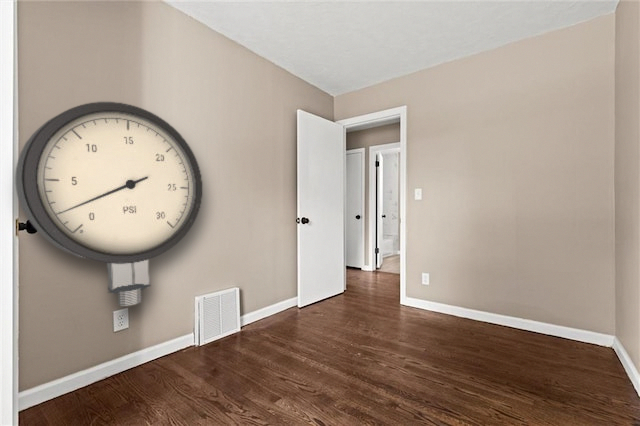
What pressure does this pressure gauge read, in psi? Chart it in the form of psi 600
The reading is psi 2
